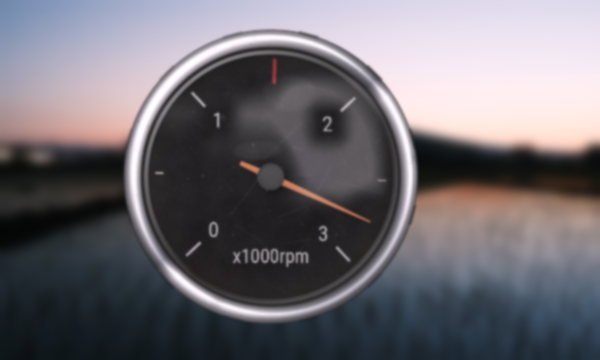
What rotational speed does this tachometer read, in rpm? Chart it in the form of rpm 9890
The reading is rpm 2750
